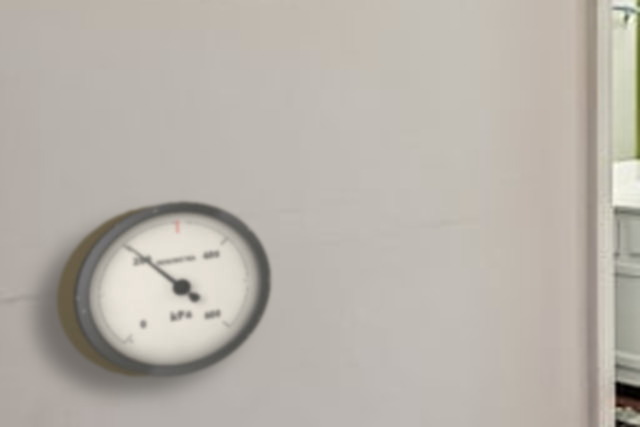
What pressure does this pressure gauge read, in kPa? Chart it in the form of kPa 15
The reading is kPa 200
